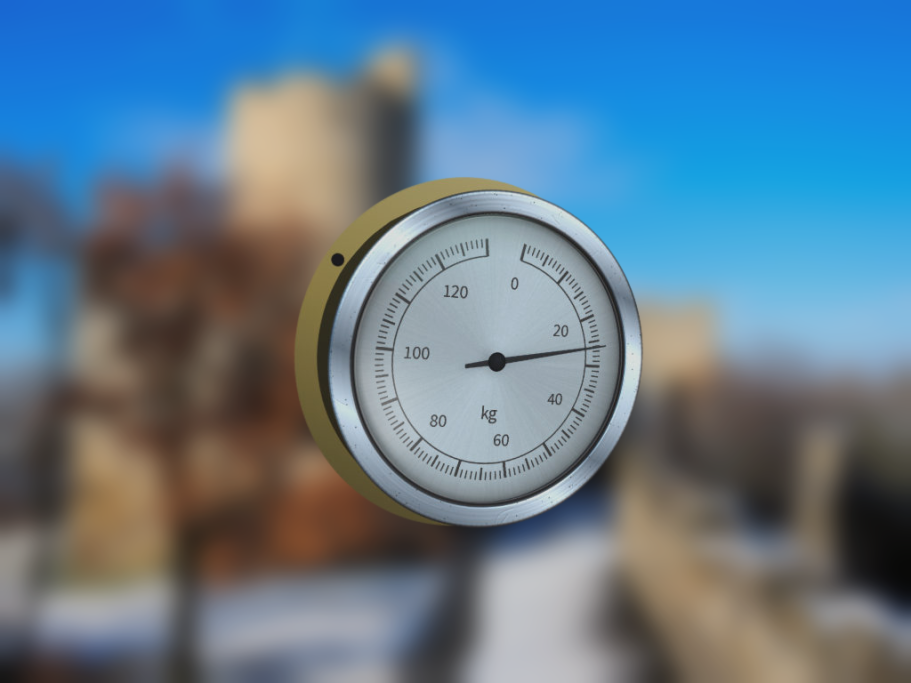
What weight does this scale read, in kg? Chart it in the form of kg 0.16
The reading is kg 26
